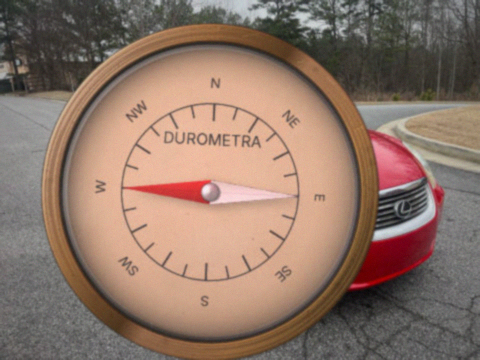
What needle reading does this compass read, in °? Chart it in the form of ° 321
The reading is ° 270
